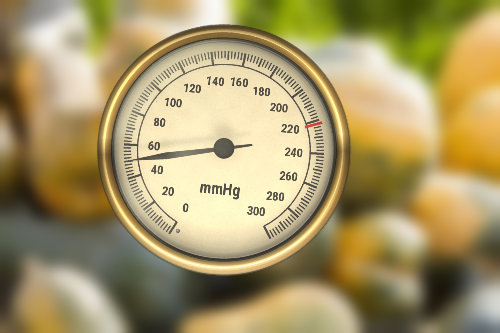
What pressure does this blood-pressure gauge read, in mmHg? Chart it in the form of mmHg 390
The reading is mmHg 50
